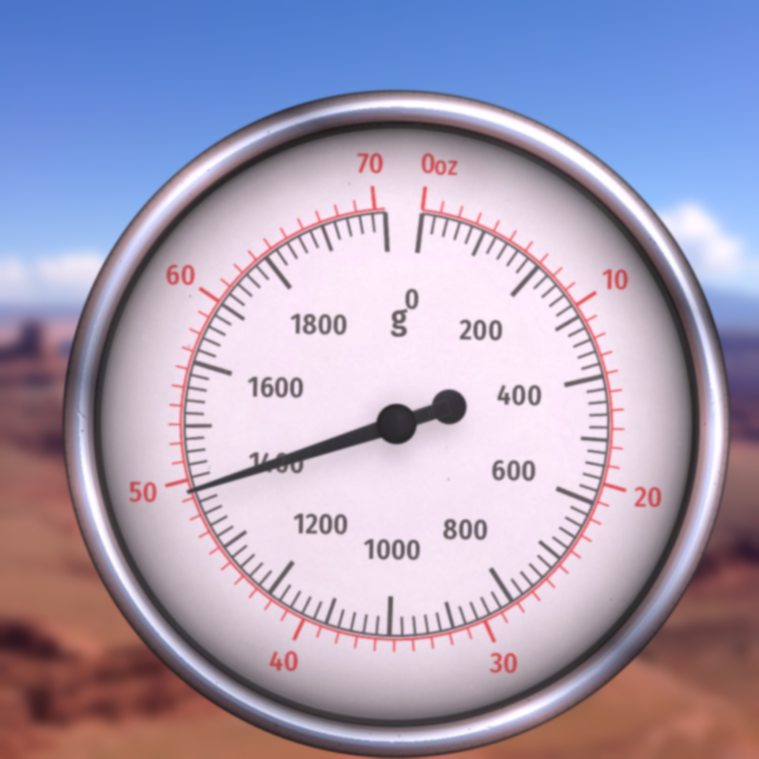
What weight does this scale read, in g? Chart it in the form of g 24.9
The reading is g 1400
